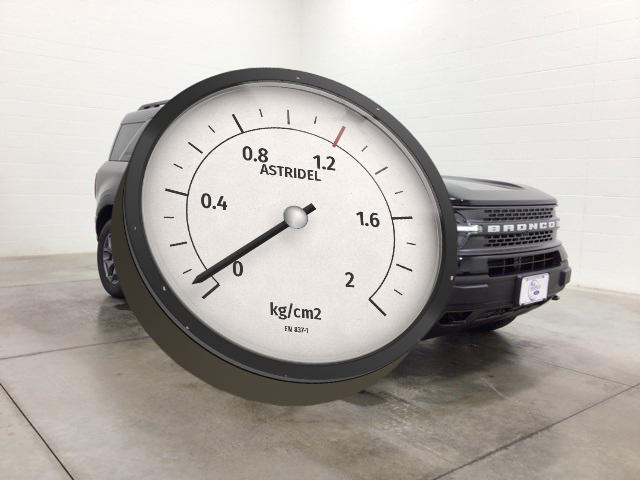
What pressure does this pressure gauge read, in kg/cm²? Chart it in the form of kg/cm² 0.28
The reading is kg/cm² 0.05
